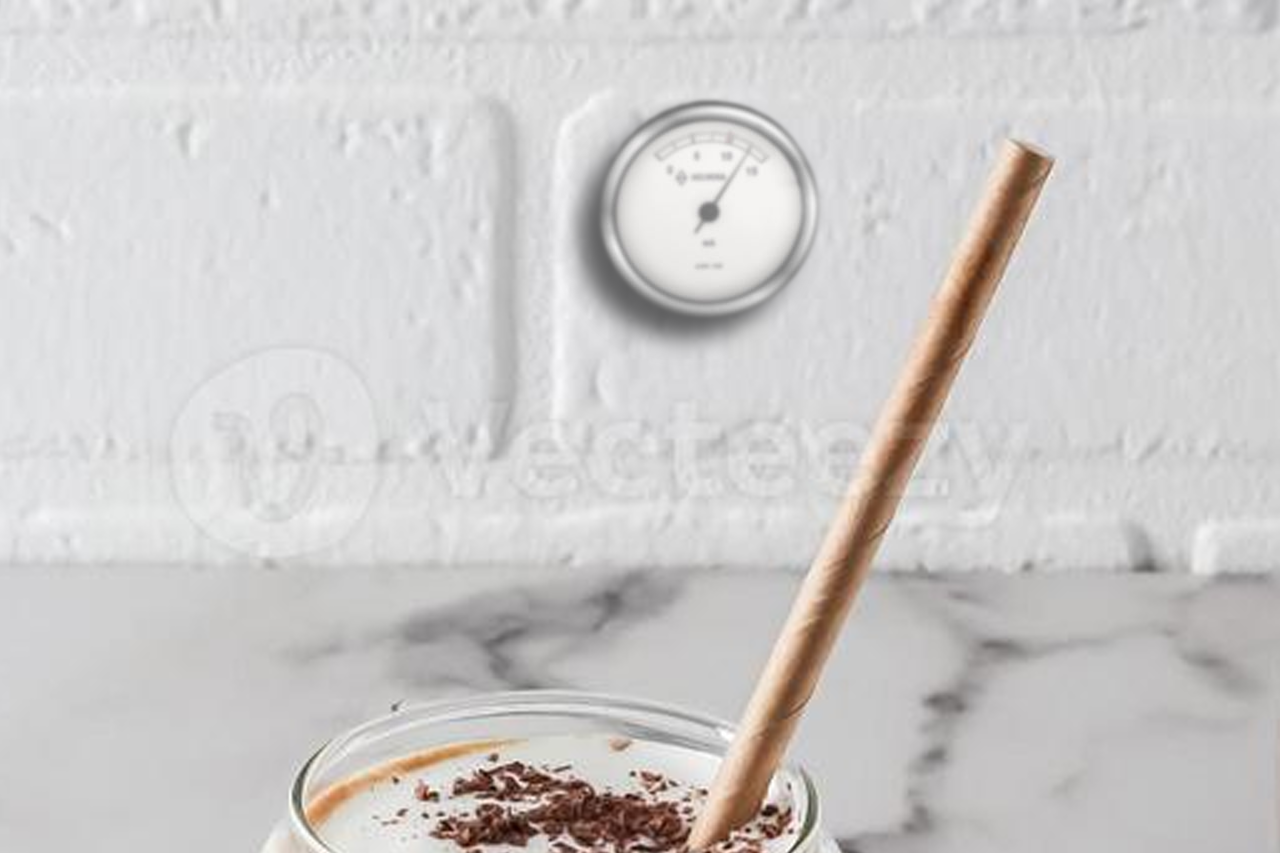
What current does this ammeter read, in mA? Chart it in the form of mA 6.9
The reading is mA 12.5
